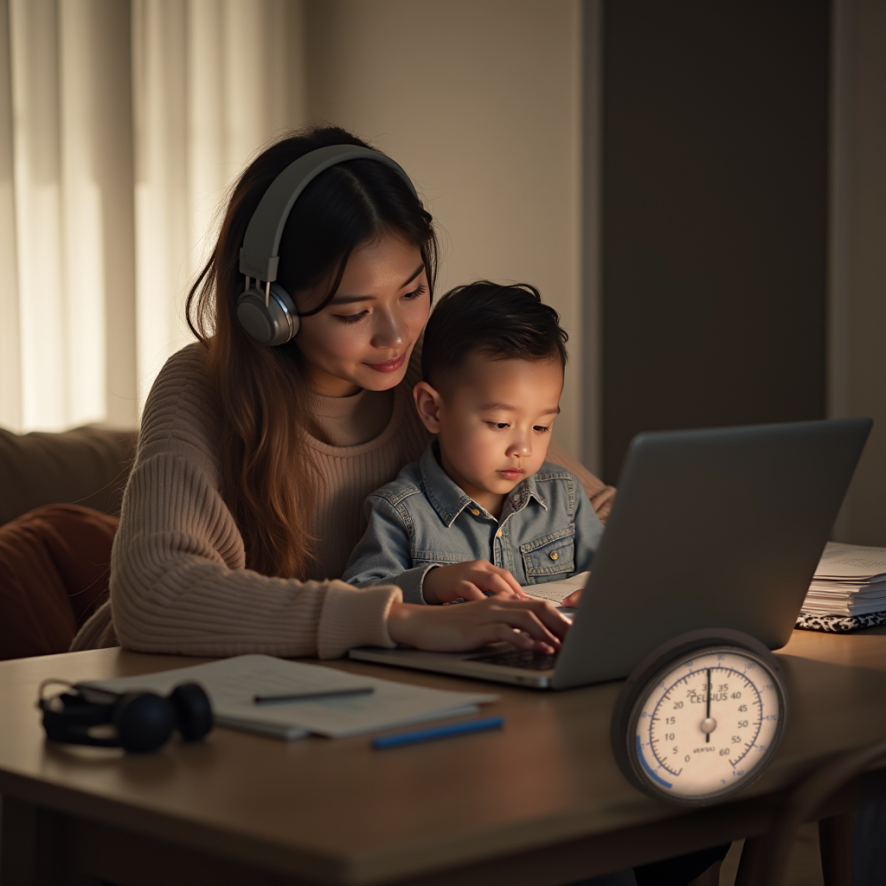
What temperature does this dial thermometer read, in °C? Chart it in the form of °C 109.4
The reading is °C 30
